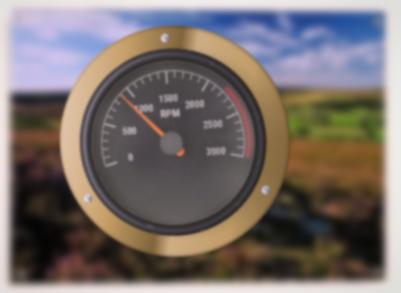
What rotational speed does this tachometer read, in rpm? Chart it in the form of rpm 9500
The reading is rpm 900
